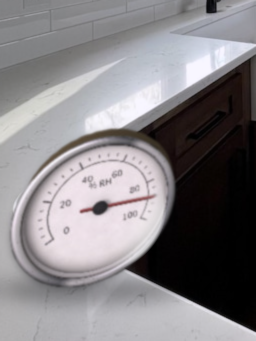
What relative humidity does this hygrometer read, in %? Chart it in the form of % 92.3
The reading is % 88
